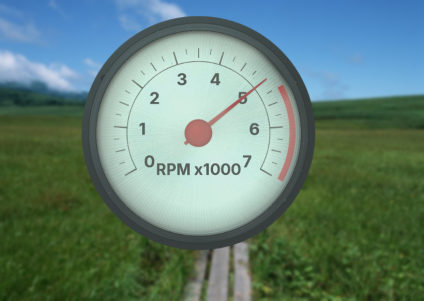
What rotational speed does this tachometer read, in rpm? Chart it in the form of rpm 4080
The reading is rpm 5000
